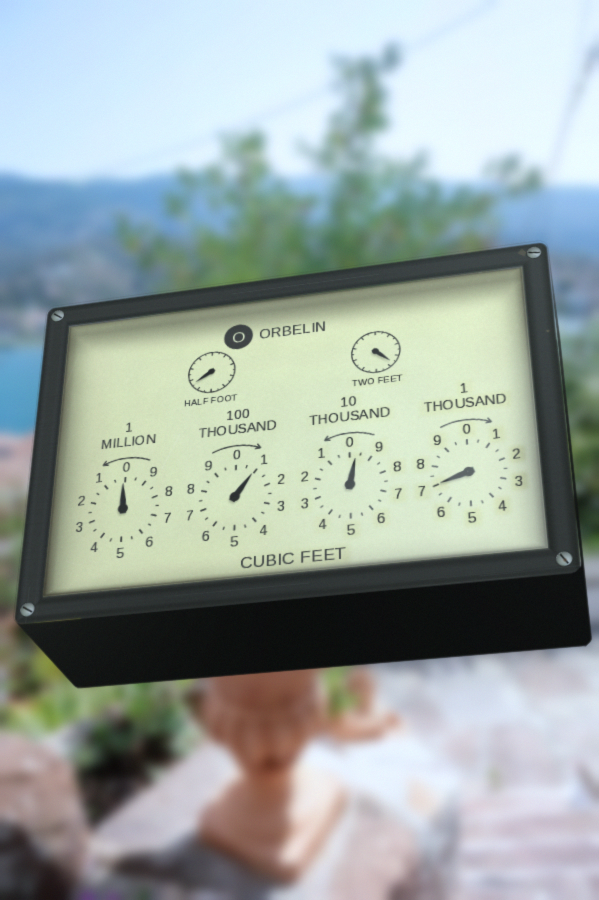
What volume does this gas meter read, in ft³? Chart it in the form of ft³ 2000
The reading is ft³ 9700
